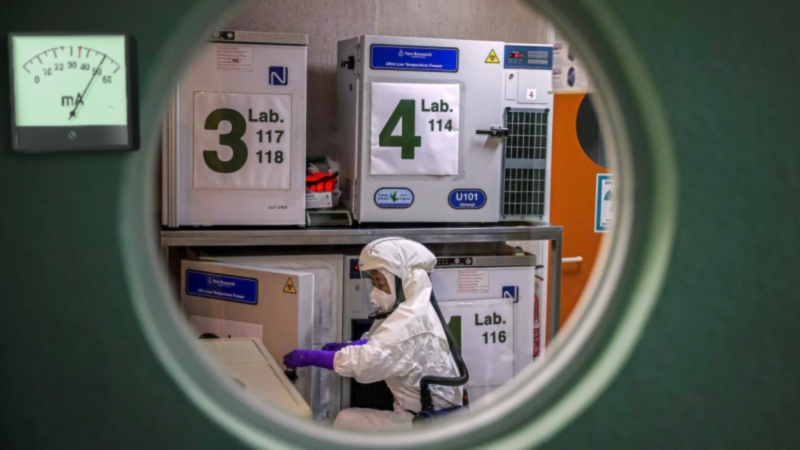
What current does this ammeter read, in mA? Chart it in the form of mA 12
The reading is mA 50
